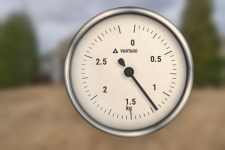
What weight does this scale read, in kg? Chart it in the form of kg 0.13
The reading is kg 1.2
